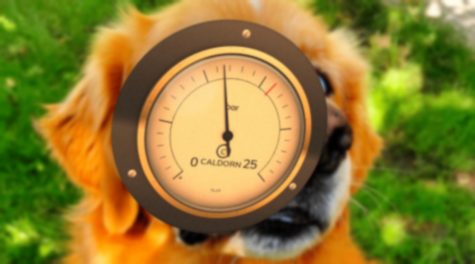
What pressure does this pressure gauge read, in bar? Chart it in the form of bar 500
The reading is bar 11.5
